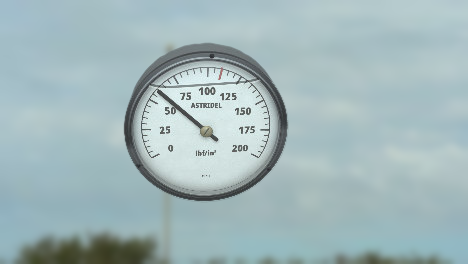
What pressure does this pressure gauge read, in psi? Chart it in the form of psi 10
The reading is psi 60
